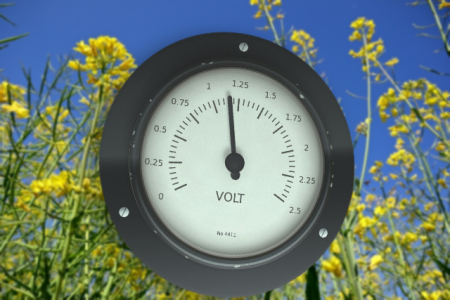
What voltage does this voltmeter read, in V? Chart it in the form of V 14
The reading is V 1.15
